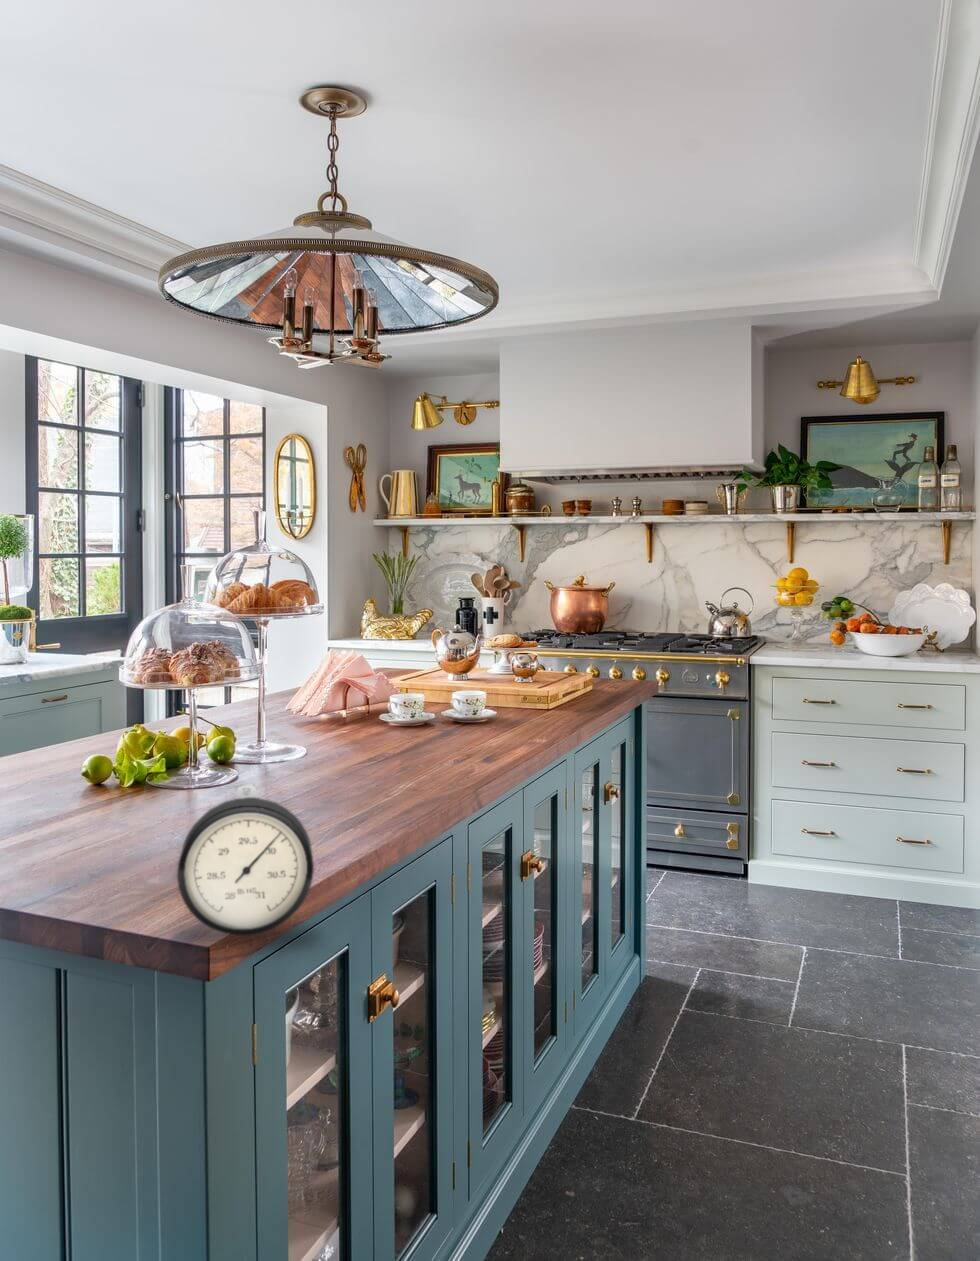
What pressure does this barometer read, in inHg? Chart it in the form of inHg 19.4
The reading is inHg 29.9
